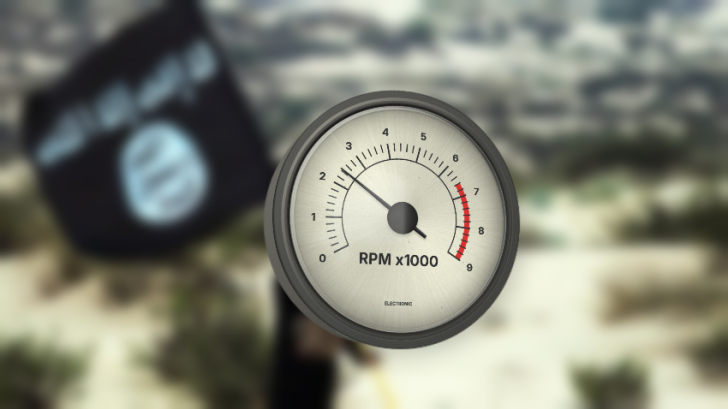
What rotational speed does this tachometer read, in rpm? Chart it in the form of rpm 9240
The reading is rpm 2400
